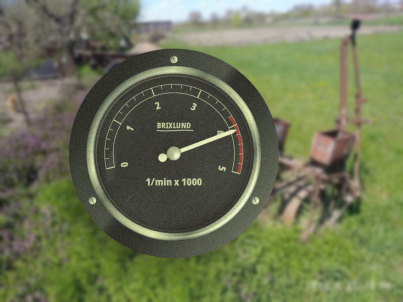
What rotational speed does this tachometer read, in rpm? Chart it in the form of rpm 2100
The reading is rpm 4100
